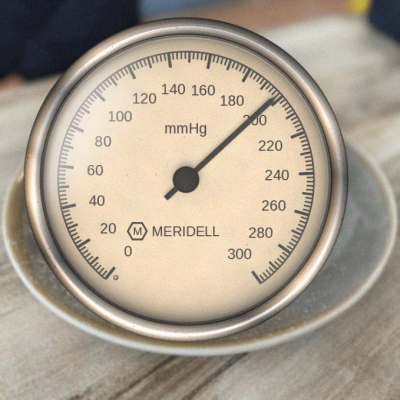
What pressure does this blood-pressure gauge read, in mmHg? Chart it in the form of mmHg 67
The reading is mmHg 198
